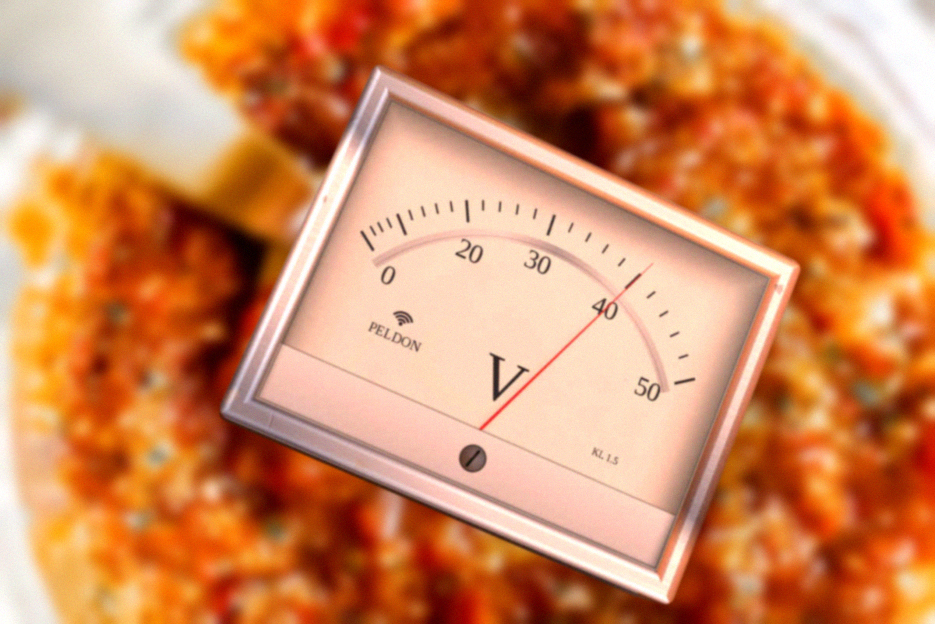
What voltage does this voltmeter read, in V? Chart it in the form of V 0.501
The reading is V 40
